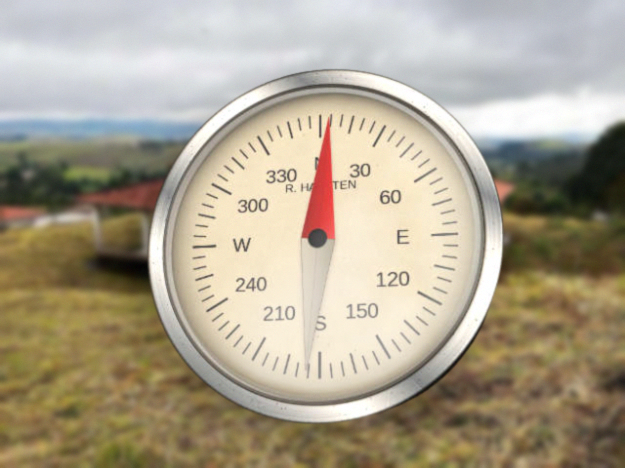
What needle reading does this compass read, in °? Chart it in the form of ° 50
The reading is ° 5
